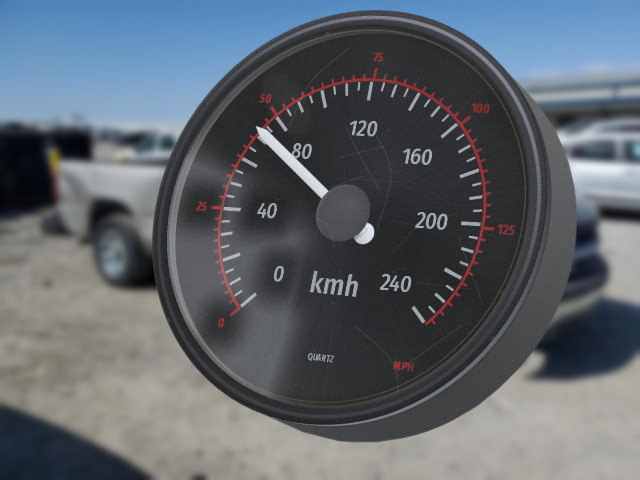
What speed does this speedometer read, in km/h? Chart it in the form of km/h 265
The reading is km/h 72.5
